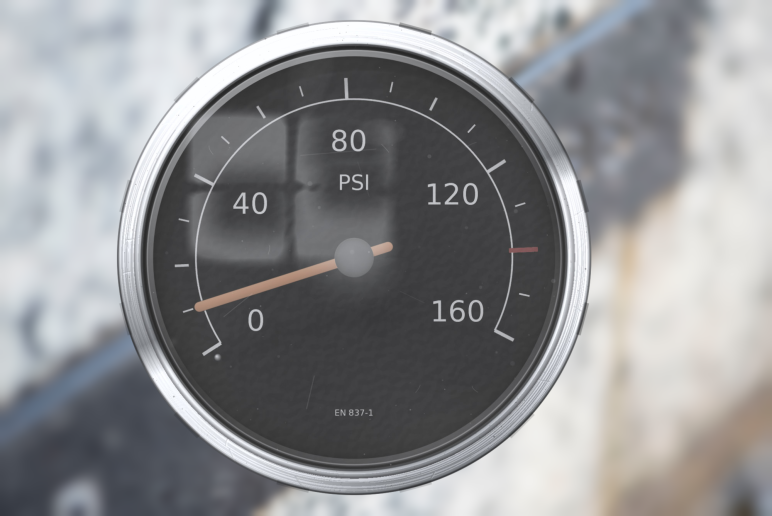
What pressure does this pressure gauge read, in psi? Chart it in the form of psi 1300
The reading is psi 10
